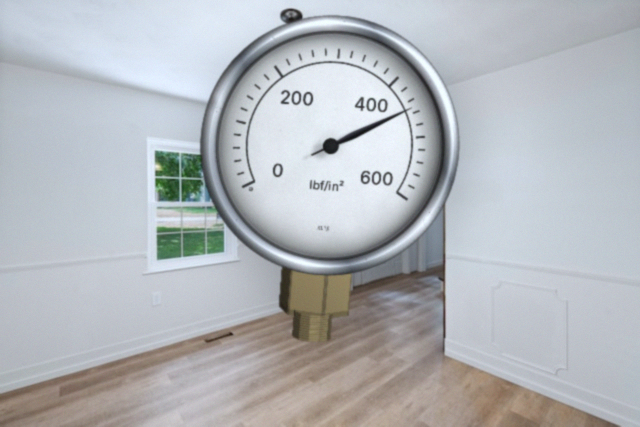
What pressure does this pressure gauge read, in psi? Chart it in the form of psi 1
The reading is psi 450
